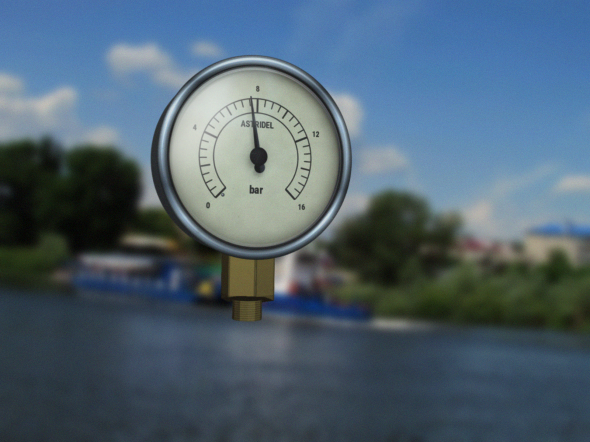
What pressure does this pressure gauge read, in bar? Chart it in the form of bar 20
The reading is bar 7.5
